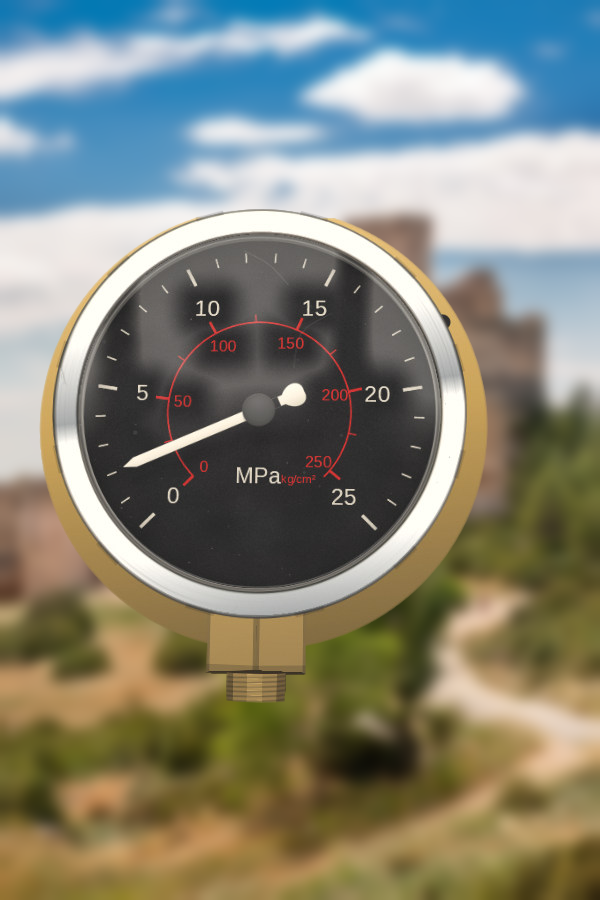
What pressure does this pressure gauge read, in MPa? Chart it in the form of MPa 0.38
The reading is MPa 2
